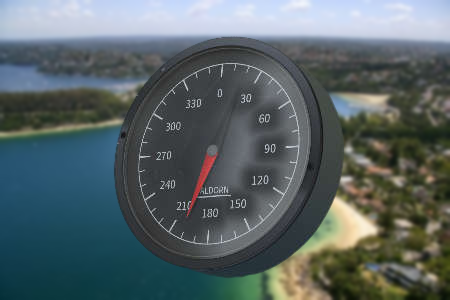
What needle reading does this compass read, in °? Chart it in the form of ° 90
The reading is ° 200
